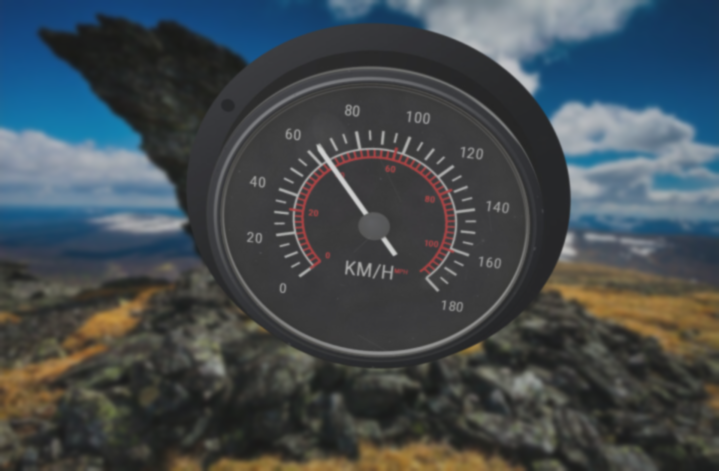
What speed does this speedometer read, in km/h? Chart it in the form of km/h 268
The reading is km/h 65
